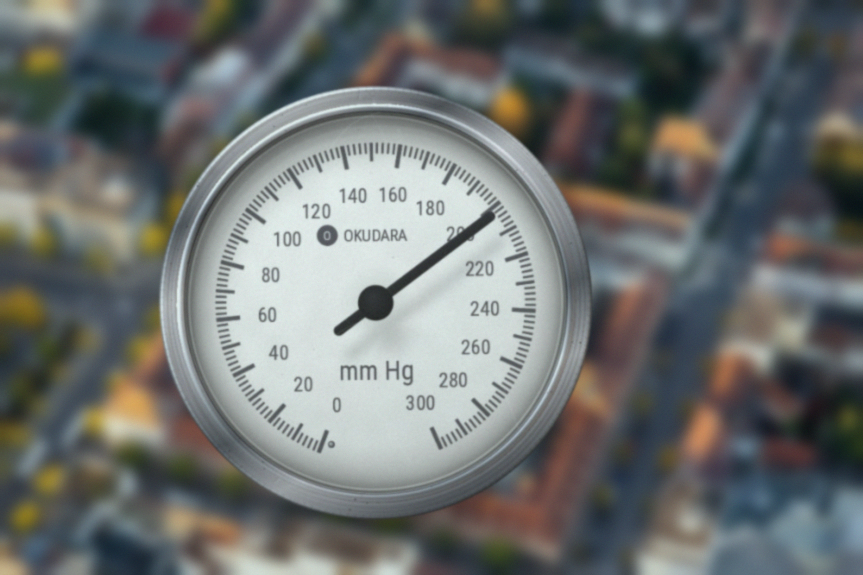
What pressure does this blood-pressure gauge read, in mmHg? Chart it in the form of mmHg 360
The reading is mmHg 202
